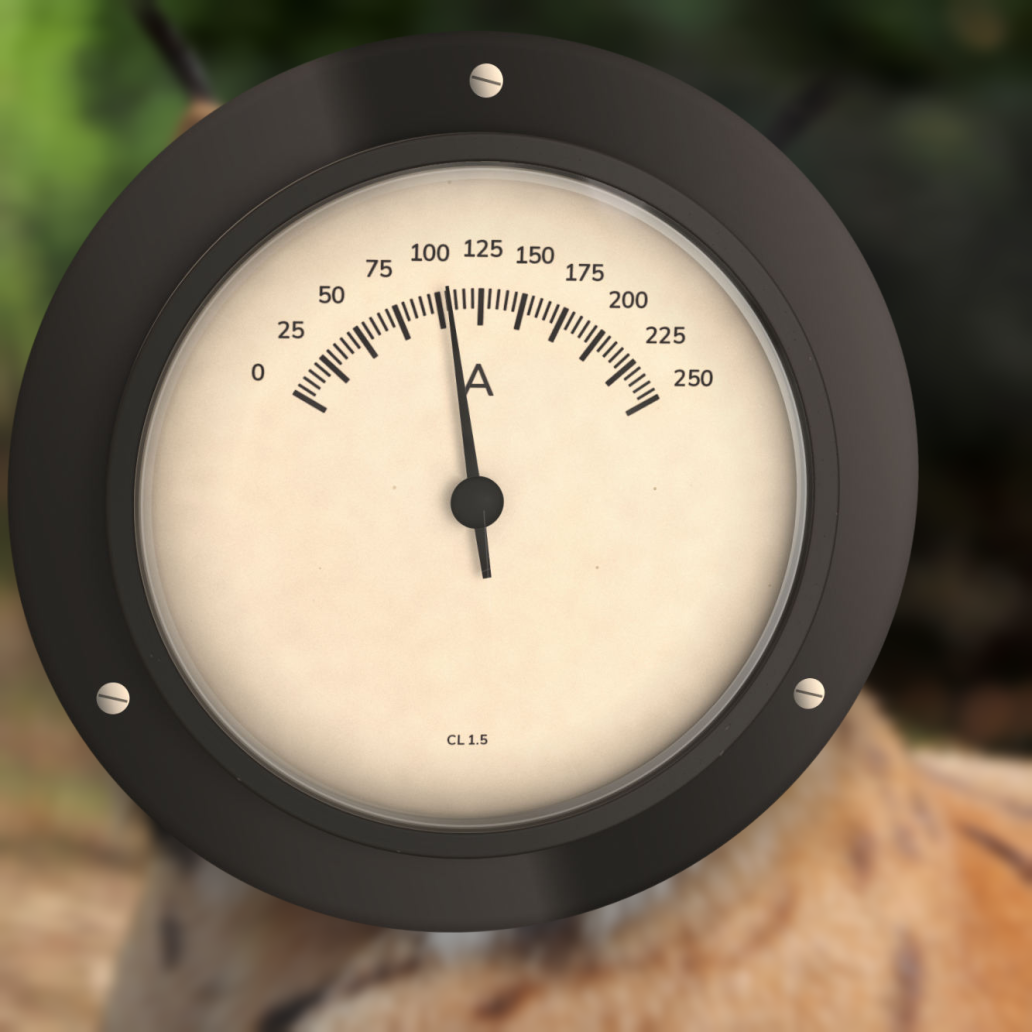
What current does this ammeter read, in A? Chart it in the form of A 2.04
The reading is A 105
